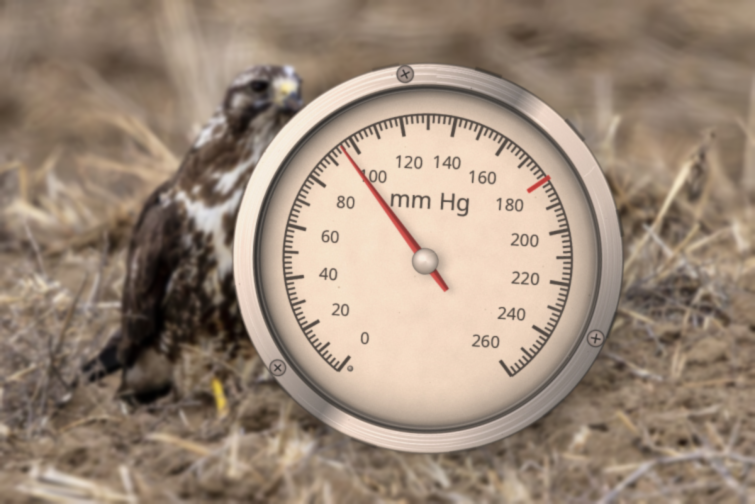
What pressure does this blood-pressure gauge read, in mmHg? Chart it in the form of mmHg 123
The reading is mmHg 96
